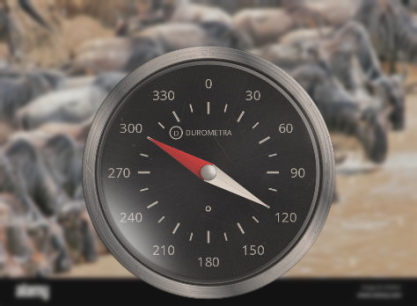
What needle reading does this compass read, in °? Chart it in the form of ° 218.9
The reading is ° 300
